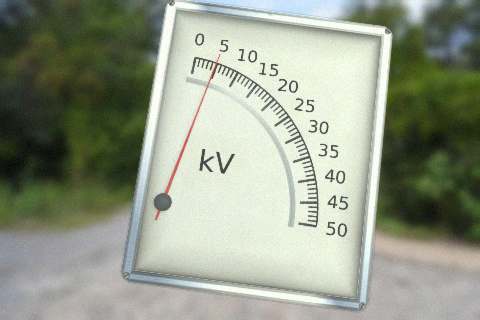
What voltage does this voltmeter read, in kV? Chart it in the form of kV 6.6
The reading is kV 5
